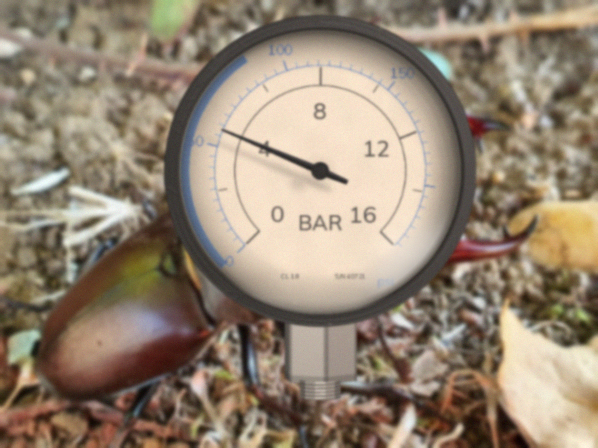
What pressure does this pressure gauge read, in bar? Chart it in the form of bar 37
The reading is bar 4
